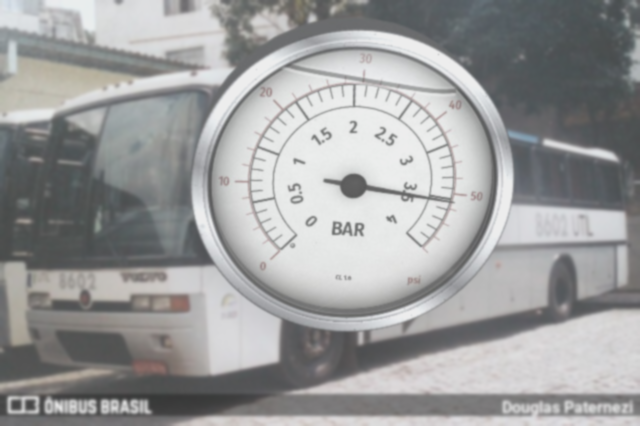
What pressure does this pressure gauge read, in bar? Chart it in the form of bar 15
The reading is bar 3.5
